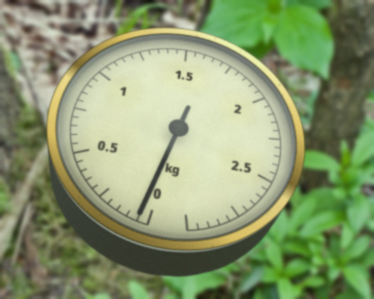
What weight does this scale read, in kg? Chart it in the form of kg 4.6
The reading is kg 0.05
